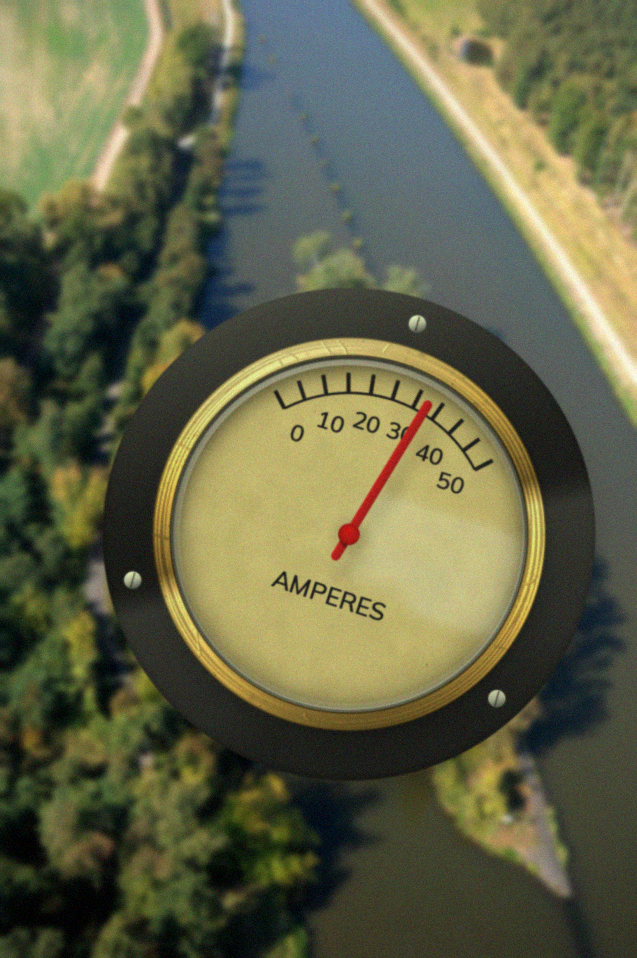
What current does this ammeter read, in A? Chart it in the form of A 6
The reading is A 32.5
